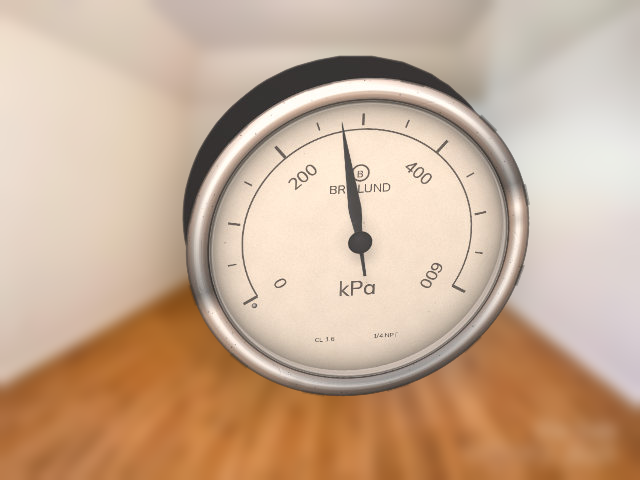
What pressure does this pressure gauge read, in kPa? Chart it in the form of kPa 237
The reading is kPa 275
